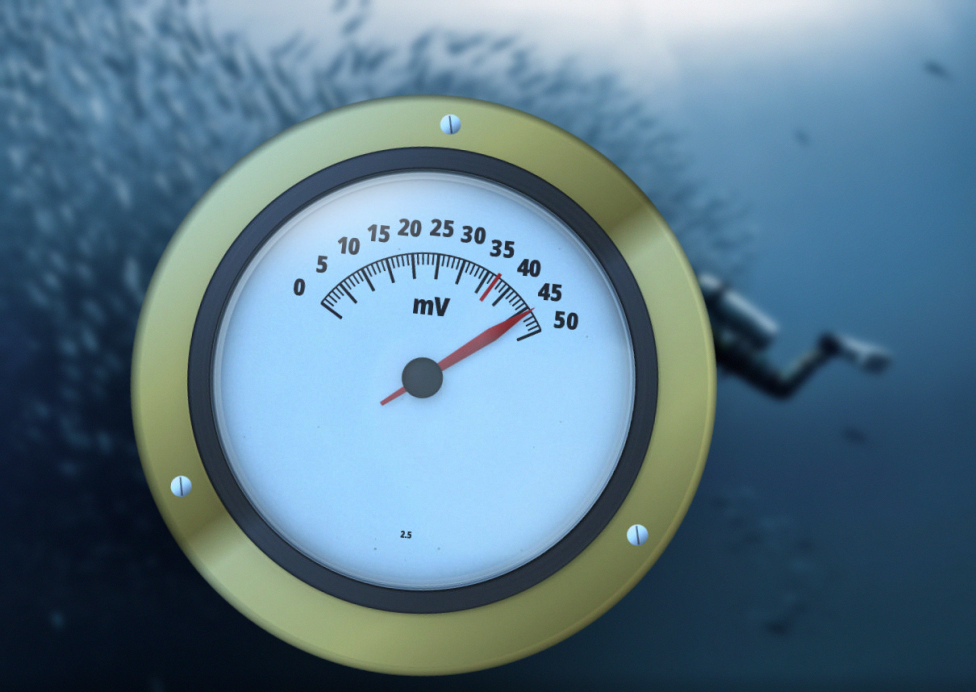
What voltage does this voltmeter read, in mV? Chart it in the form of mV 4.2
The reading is mV 46
